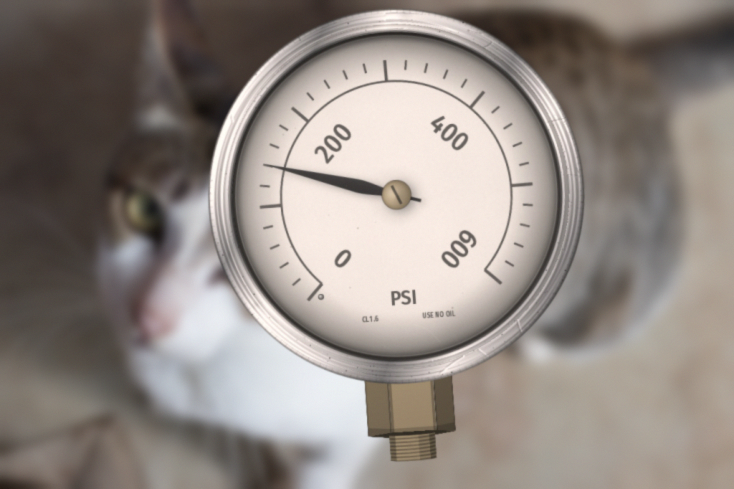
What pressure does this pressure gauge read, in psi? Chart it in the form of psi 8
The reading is psi 140
